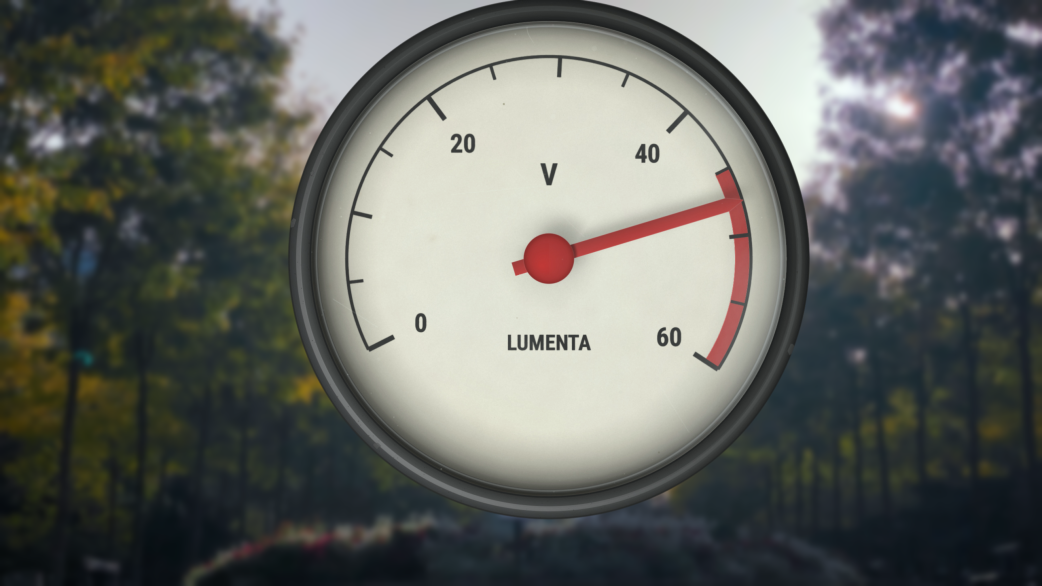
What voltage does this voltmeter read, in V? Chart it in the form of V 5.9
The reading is V 47.5
